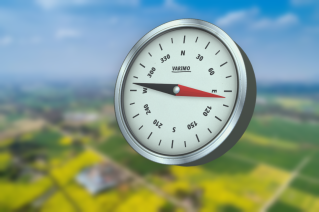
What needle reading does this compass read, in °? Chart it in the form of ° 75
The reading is ° 97.5
